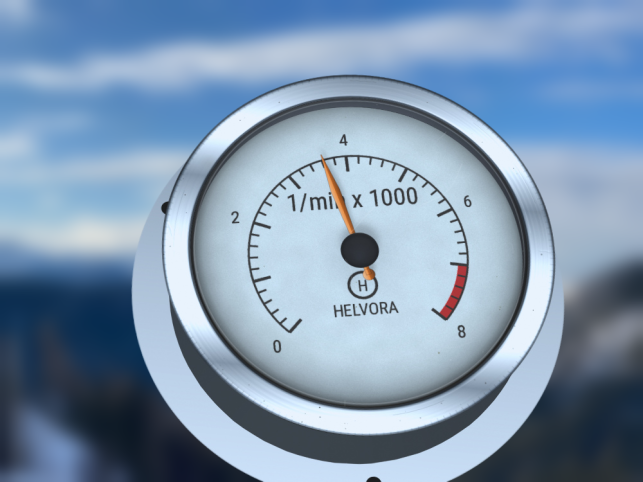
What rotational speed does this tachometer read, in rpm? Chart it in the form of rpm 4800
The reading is rpm 3600
